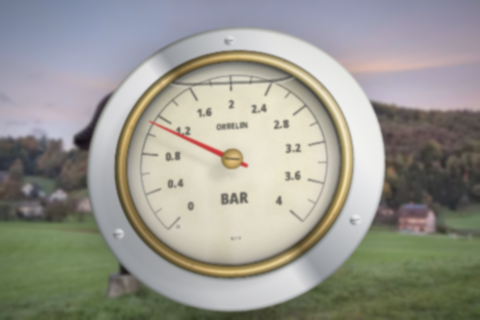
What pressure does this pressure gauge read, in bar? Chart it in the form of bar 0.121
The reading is bar 1.1
